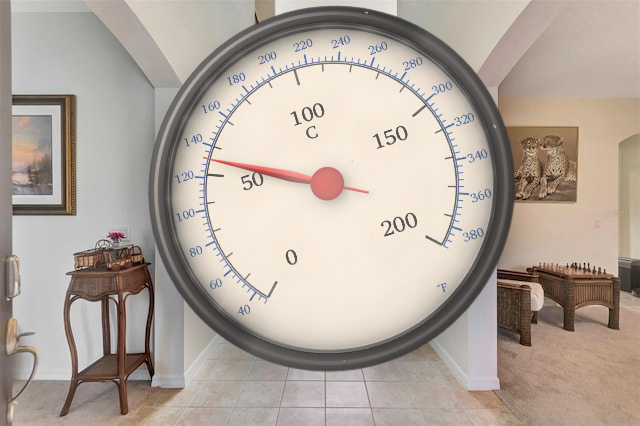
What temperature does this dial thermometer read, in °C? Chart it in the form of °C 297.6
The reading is °C 55
